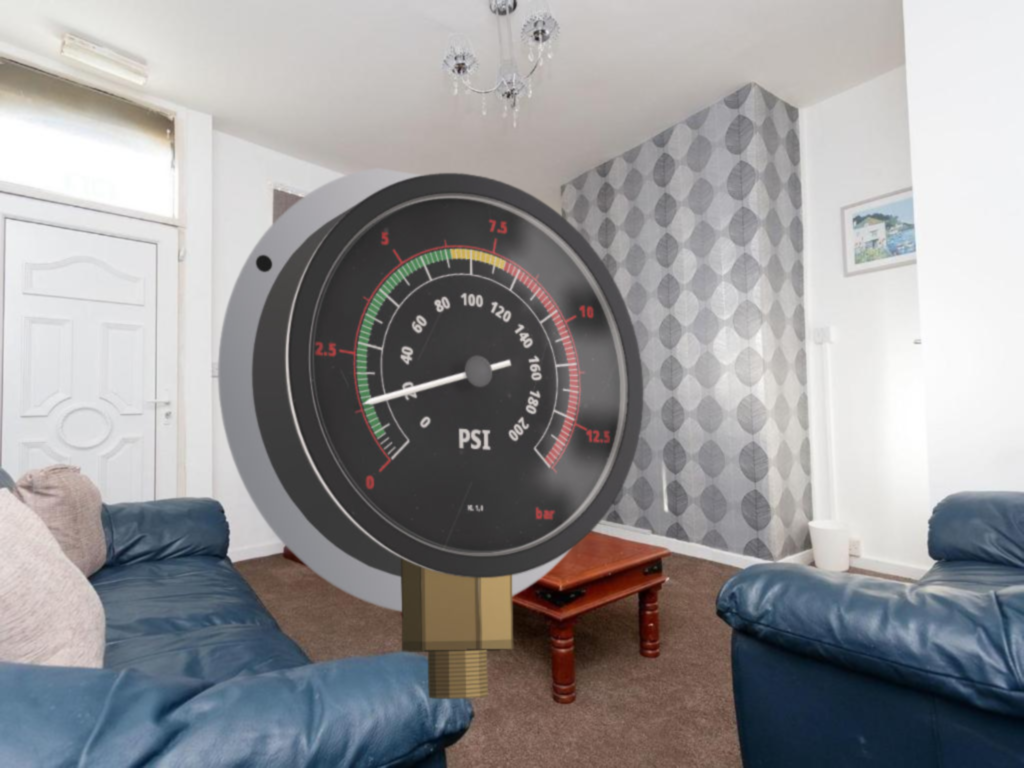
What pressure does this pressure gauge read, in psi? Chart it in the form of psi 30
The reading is psi 20
